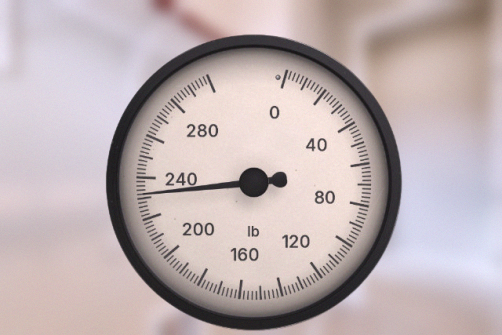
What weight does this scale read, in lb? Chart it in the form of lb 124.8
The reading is lb 232
